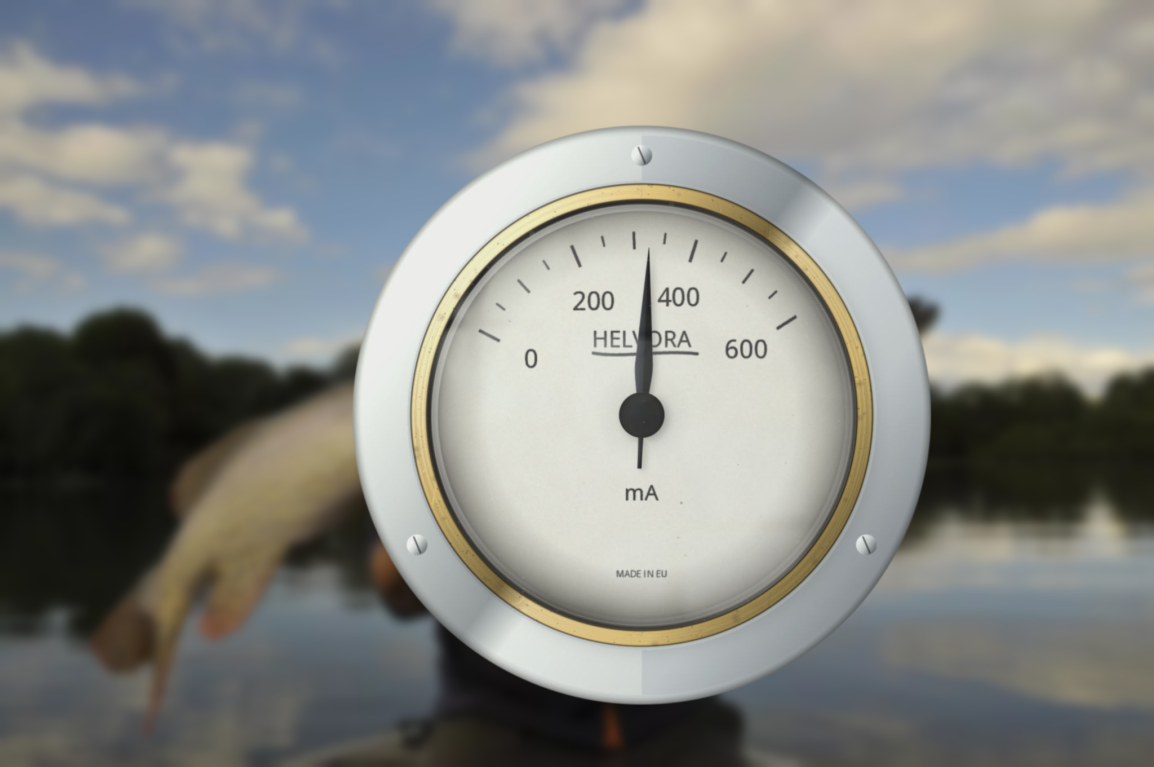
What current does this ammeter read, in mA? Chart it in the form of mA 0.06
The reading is mA 325
